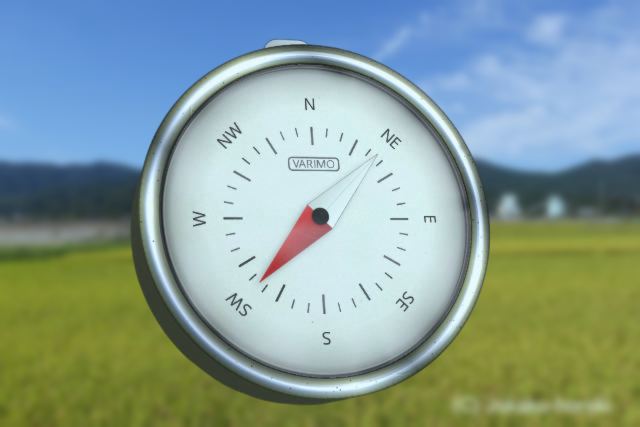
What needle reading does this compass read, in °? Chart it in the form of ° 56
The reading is ° 225
